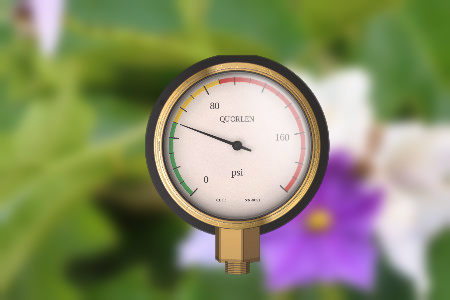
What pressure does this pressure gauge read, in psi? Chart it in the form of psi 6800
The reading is psi 50
